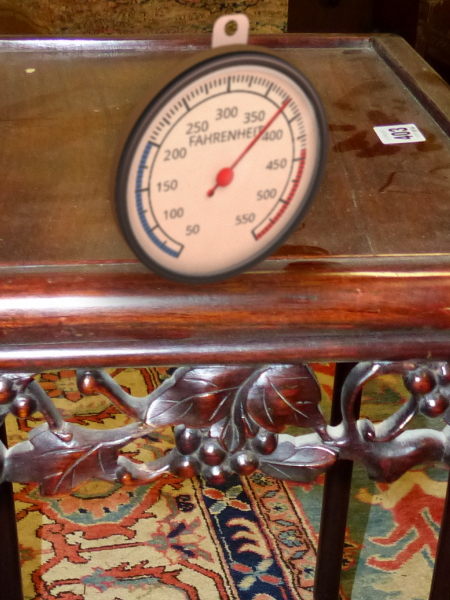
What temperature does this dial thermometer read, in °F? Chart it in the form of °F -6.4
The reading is °F 375
